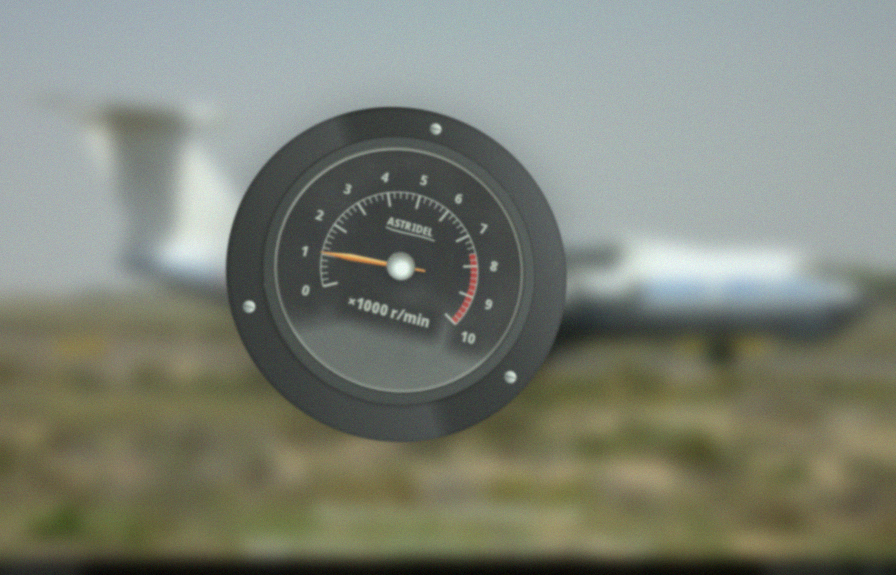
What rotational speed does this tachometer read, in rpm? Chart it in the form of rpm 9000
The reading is rpm 1000
